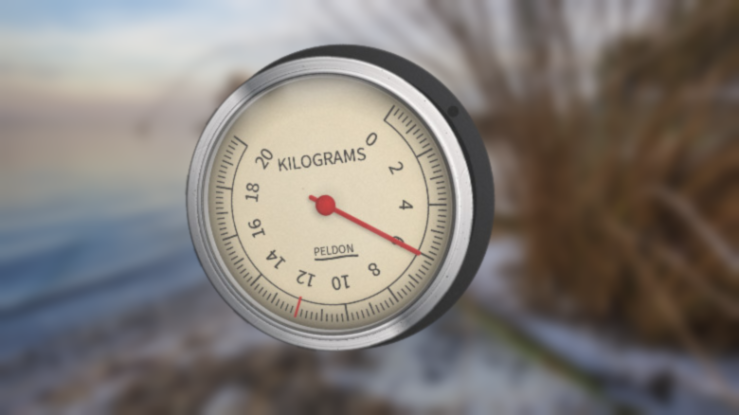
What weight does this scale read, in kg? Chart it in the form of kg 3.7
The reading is kg 6
